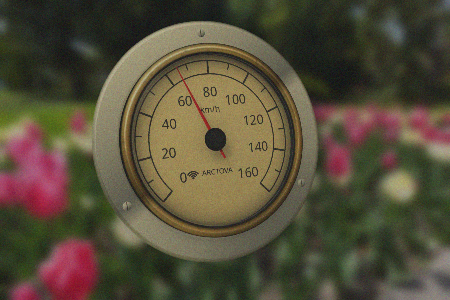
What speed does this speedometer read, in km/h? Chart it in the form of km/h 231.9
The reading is km/h 65
